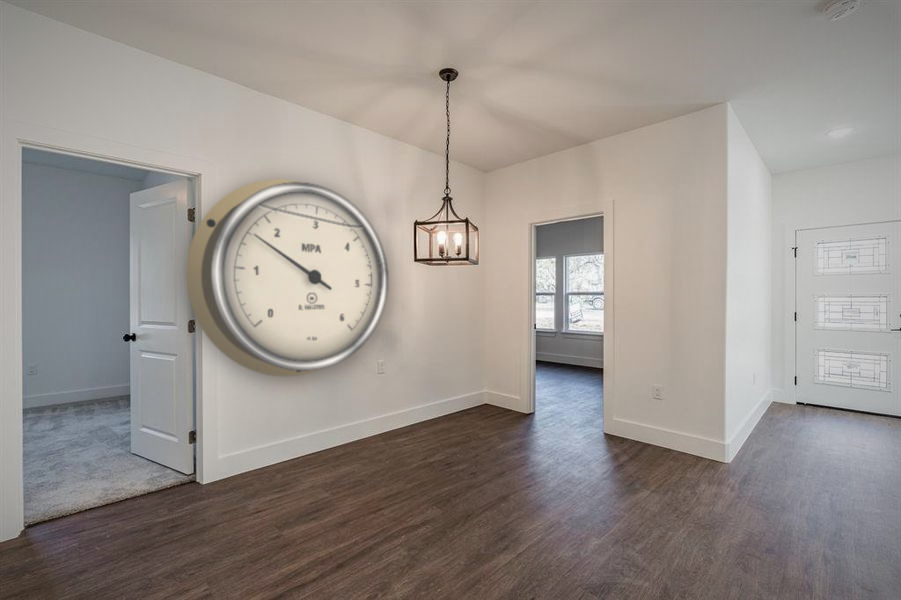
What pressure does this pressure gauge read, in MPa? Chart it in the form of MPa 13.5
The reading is MPa 1.6
